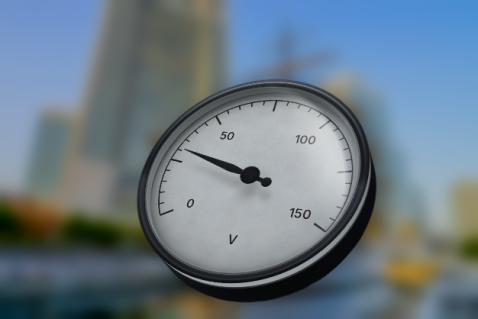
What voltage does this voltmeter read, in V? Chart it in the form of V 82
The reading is V 30
